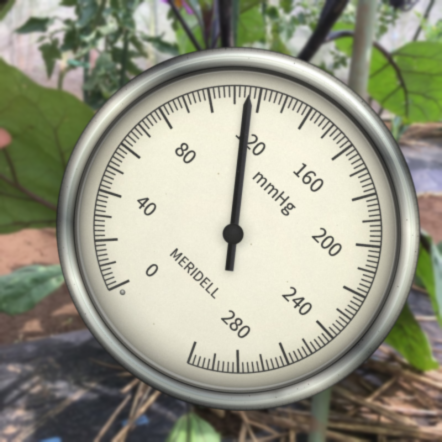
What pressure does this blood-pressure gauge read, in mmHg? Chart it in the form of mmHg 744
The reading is mmHg 116
